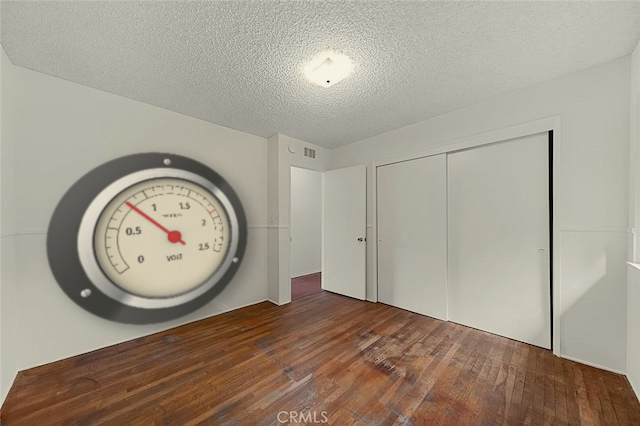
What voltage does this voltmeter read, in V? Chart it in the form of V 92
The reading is V 0.8
